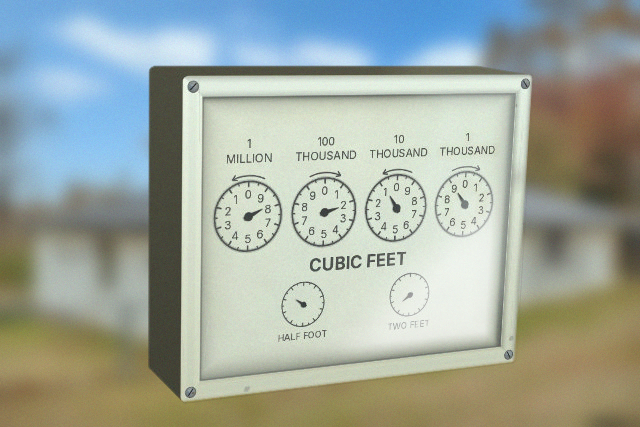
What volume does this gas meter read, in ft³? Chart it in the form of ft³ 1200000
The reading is ft³ 820900
